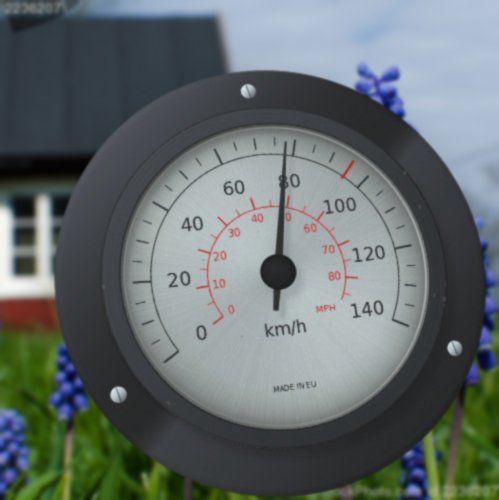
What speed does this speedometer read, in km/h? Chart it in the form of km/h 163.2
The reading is km/h 77.5
